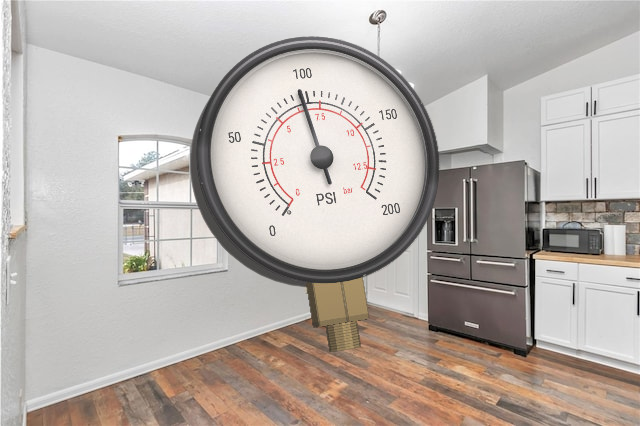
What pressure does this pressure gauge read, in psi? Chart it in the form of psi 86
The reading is psi 95
